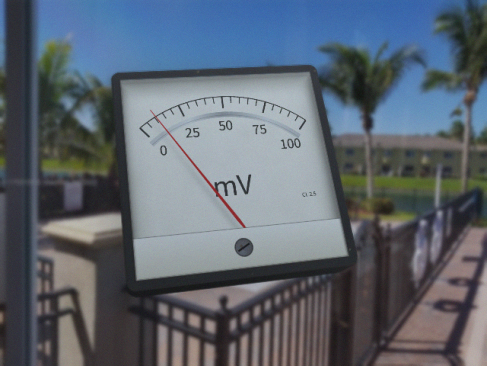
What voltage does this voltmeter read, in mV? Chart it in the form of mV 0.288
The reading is mV 10
